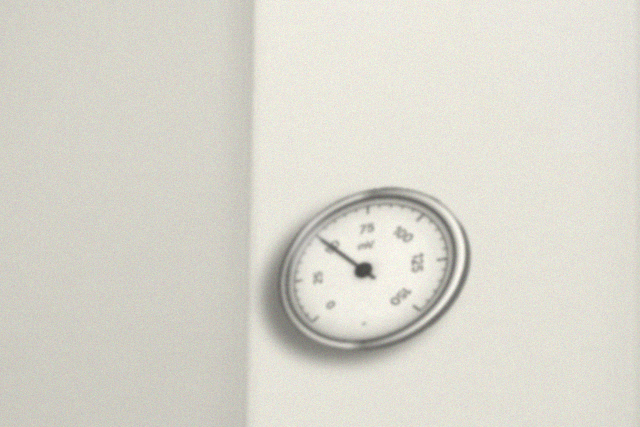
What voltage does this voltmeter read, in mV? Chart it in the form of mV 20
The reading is mV 50
